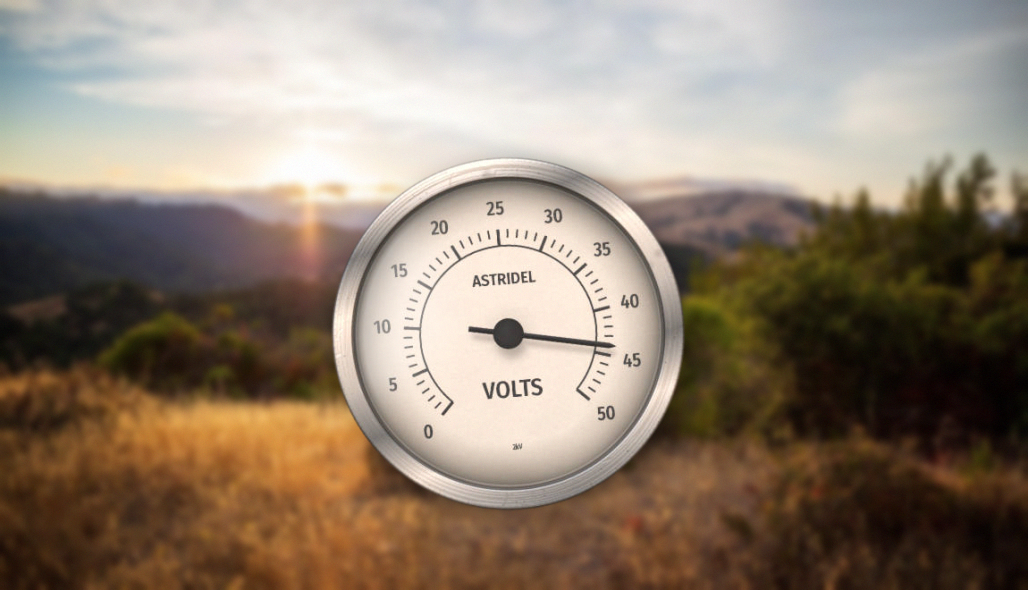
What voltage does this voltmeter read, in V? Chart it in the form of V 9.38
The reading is V 44
